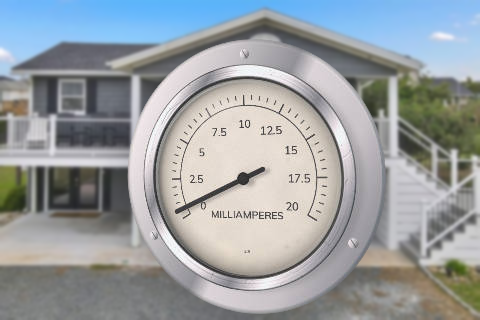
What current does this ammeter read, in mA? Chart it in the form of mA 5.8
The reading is mA 0.5
